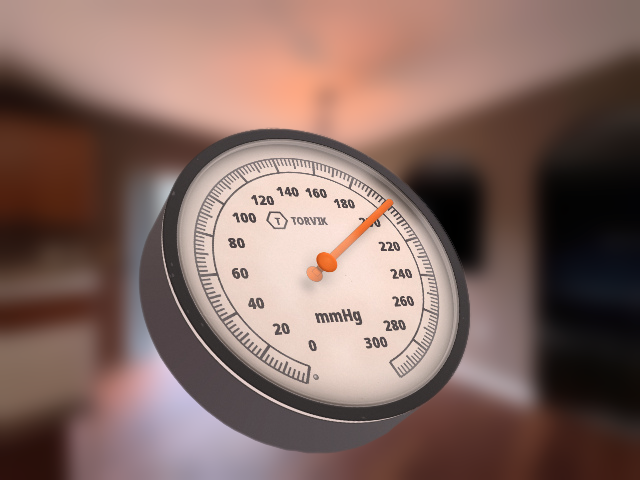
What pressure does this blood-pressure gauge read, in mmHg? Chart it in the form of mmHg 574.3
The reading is mmHg 200
